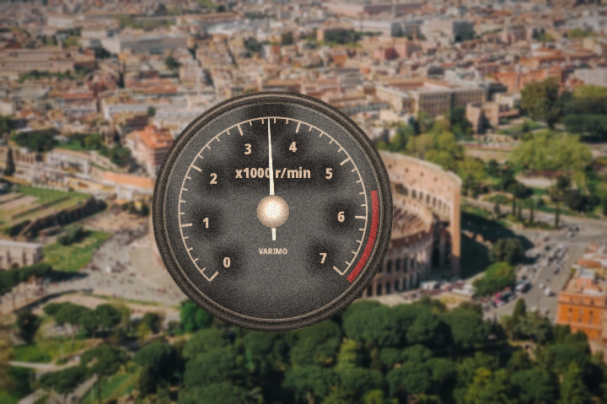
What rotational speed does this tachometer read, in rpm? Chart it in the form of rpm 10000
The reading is rpm 3500
